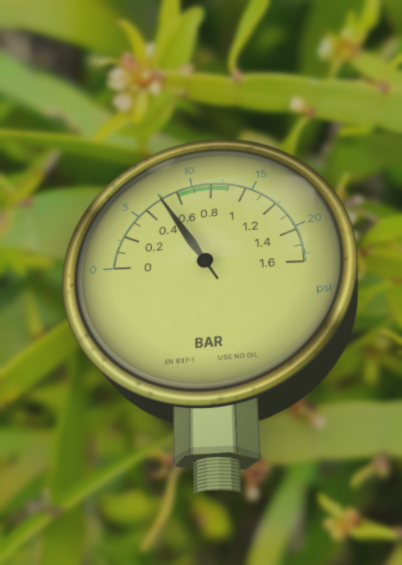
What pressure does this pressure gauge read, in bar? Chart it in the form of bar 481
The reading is bar 0.5
